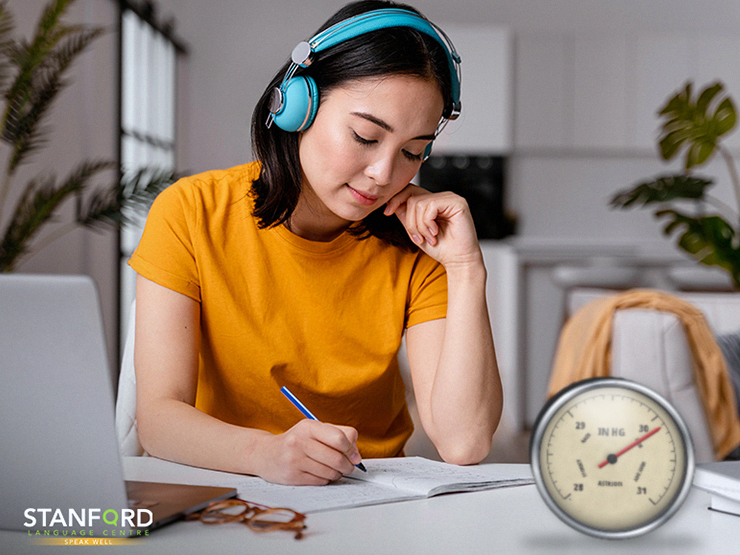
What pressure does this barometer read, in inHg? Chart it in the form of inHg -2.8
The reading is inHg 30.1
